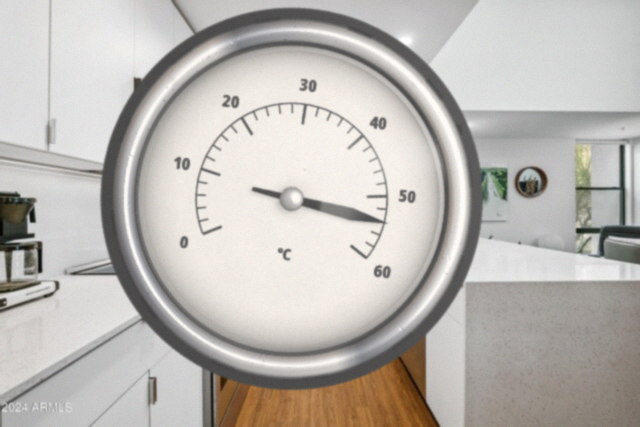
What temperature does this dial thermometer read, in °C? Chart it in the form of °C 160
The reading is °C 54
